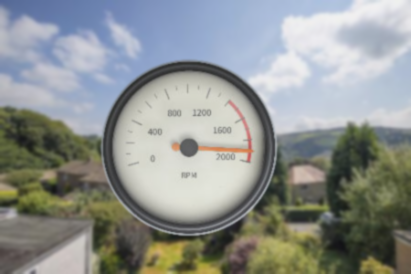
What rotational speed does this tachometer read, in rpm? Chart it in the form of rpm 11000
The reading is rpm 1900
